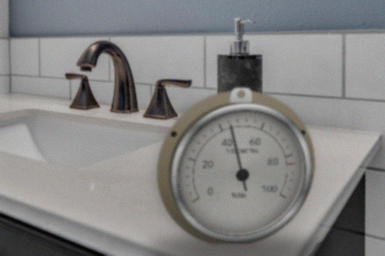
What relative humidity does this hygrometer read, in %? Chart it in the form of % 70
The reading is % 44
